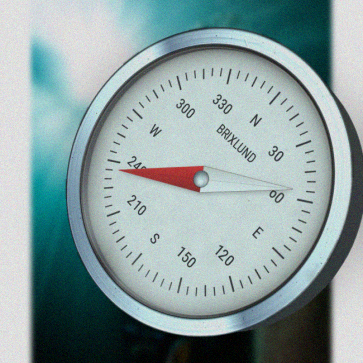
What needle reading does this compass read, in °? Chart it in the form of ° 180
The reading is ° 235
